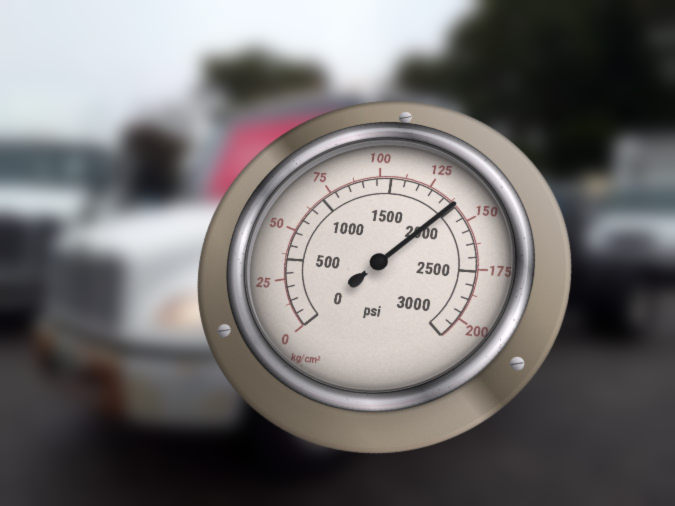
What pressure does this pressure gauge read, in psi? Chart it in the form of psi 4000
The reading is psi 2000
